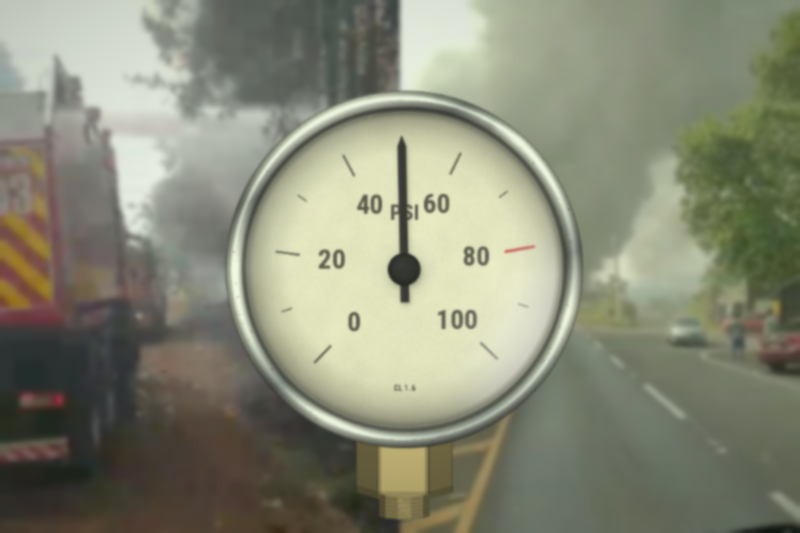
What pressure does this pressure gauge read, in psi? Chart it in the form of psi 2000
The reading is psi 50
